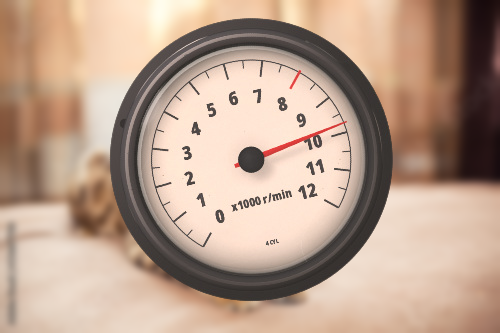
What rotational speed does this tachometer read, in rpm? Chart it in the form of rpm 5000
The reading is rpm 9750
